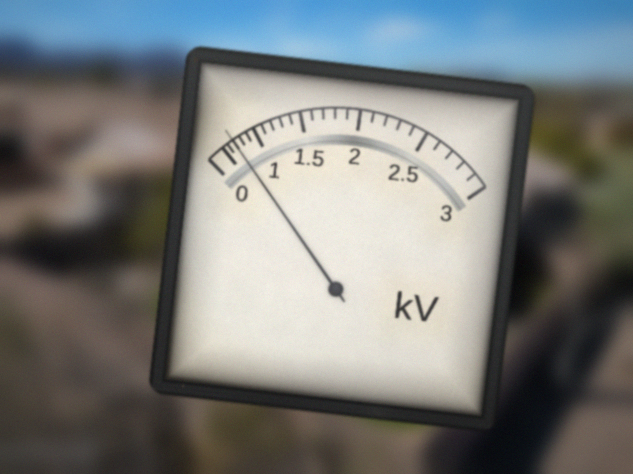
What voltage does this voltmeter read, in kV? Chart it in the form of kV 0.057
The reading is kV 0.7
